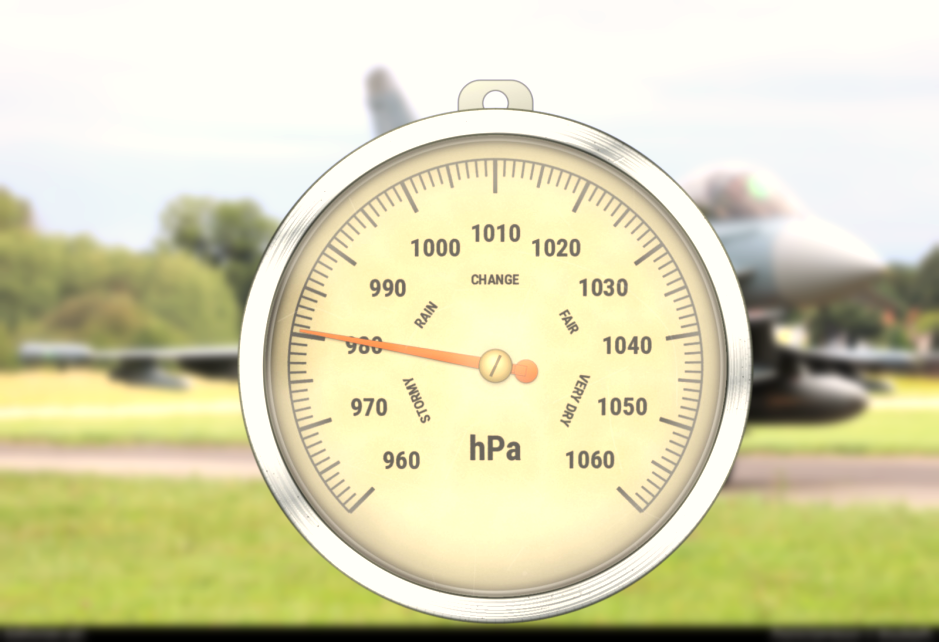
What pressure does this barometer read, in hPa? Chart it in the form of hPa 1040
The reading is hPa 980.5
